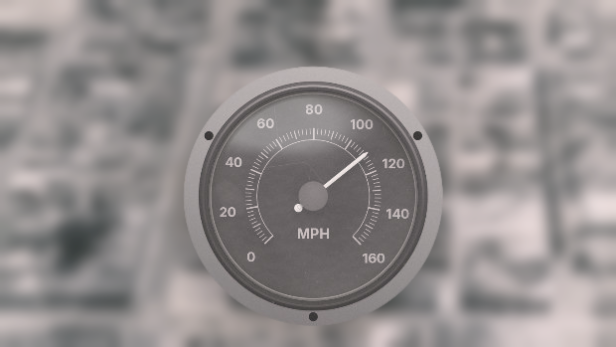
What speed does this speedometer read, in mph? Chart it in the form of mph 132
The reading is mph 110
